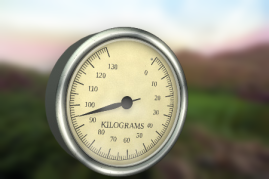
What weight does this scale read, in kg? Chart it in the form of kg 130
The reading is kg 95
